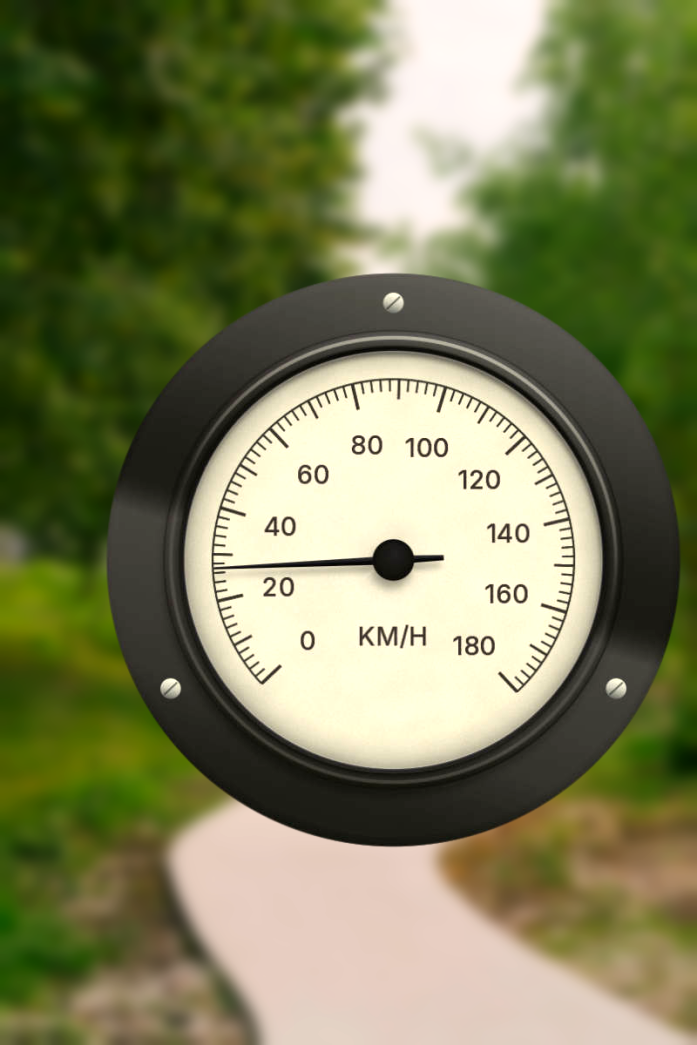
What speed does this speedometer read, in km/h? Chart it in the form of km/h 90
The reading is km/h 27
